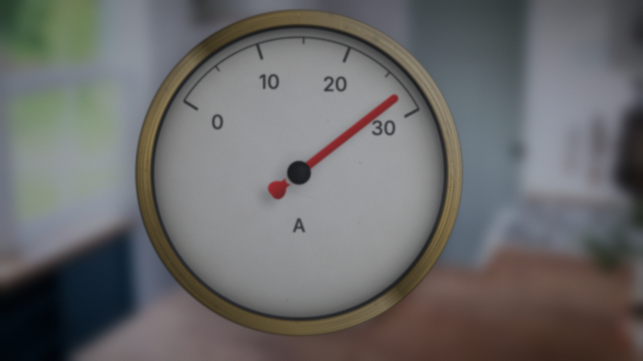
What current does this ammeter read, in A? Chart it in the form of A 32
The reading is A 27.5
